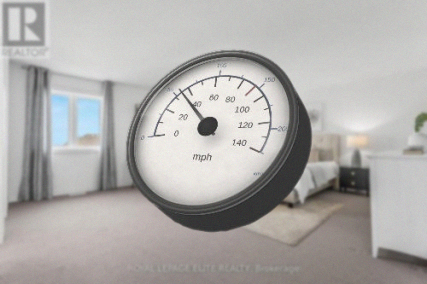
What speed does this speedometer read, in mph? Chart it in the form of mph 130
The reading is mph 35
